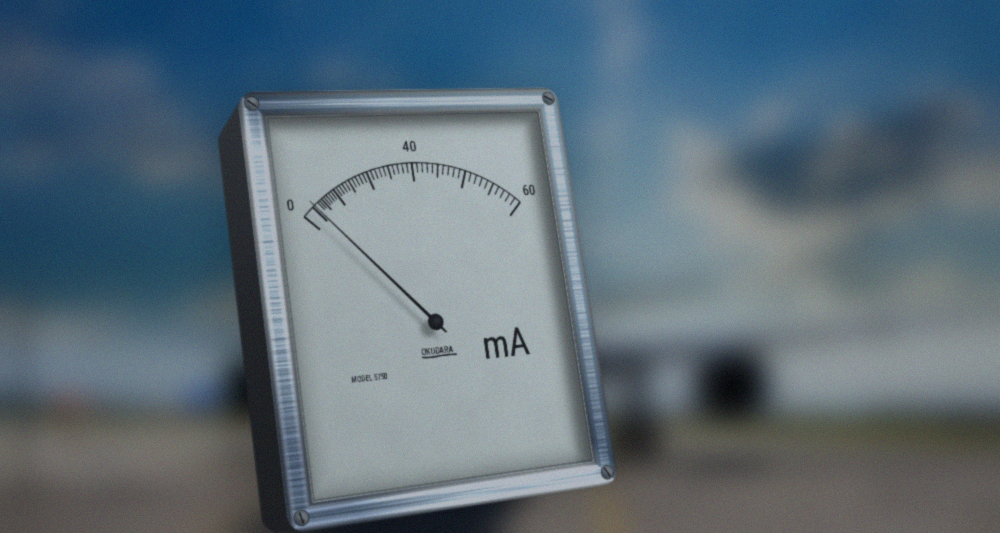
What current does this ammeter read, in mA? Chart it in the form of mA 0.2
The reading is mA 10
